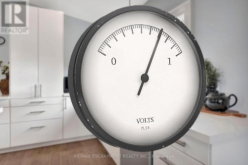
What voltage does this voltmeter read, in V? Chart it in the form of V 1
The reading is V 0.7
